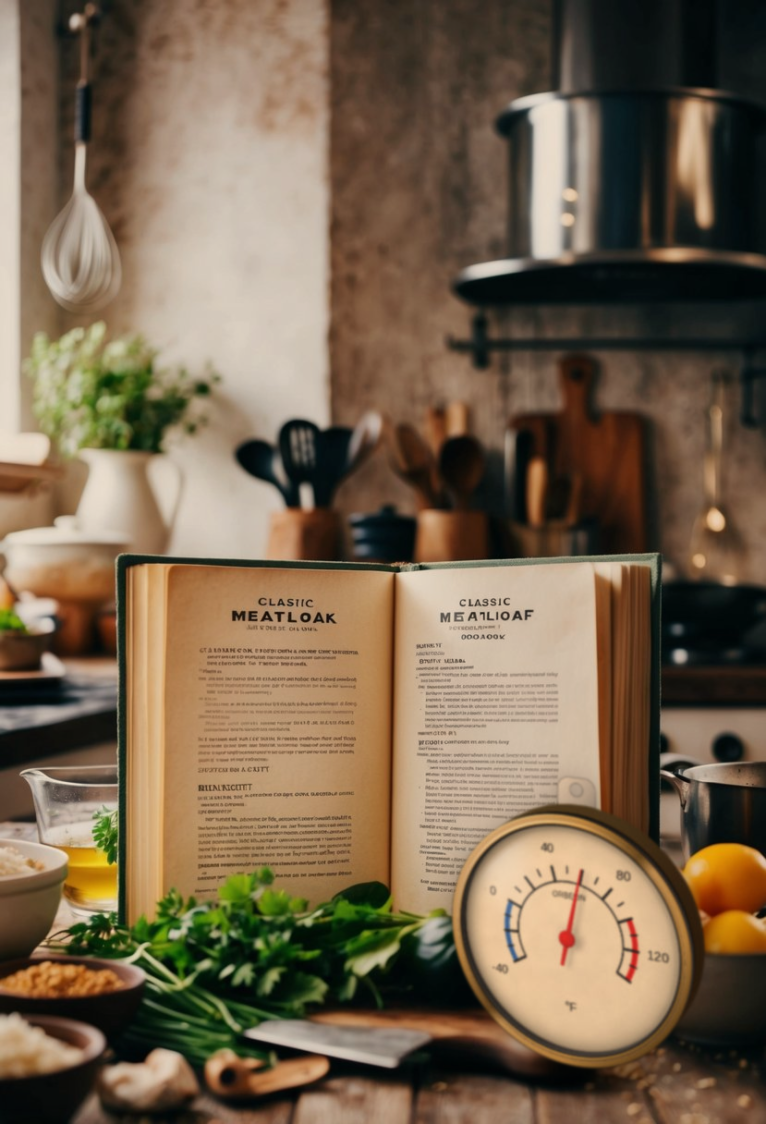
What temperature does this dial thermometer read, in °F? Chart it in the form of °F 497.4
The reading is °F 60
